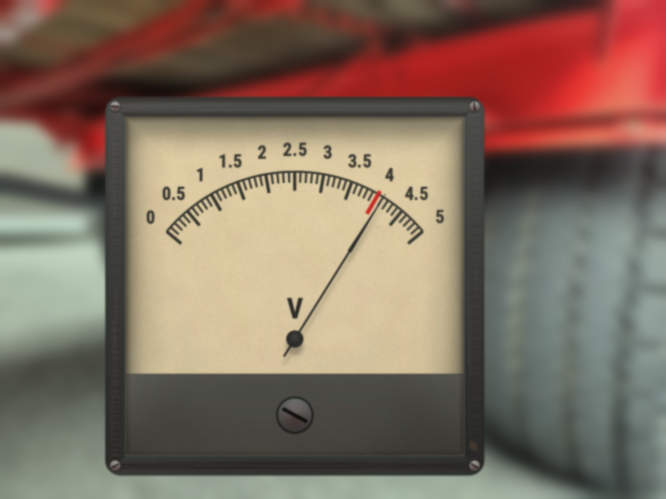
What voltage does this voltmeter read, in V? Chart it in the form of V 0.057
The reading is V 4.1
